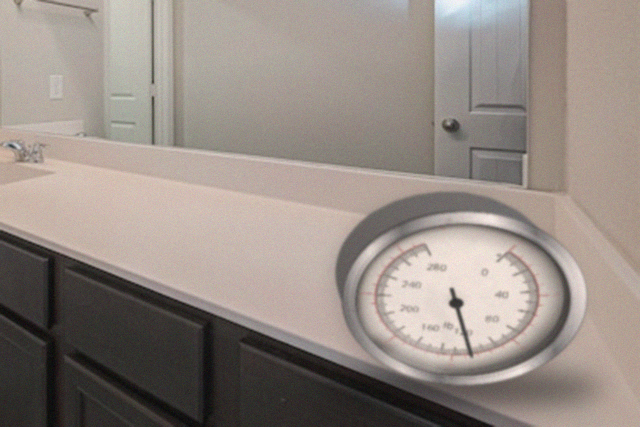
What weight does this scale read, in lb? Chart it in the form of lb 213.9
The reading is lb 120
